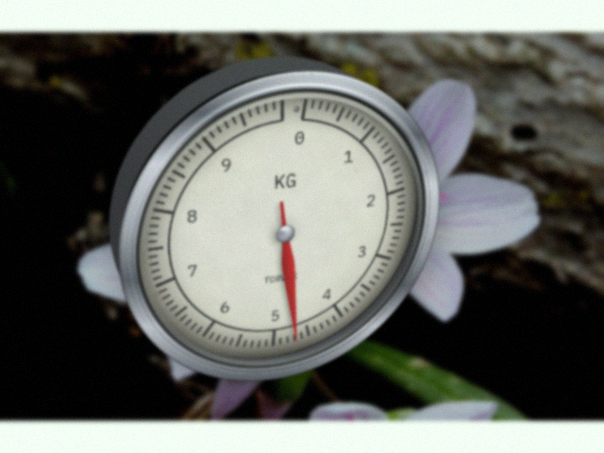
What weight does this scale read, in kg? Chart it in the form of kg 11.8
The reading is kg 4.7
